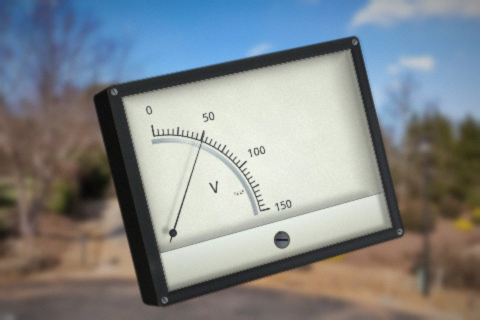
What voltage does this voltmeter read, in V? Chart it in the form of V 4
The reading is V 50
